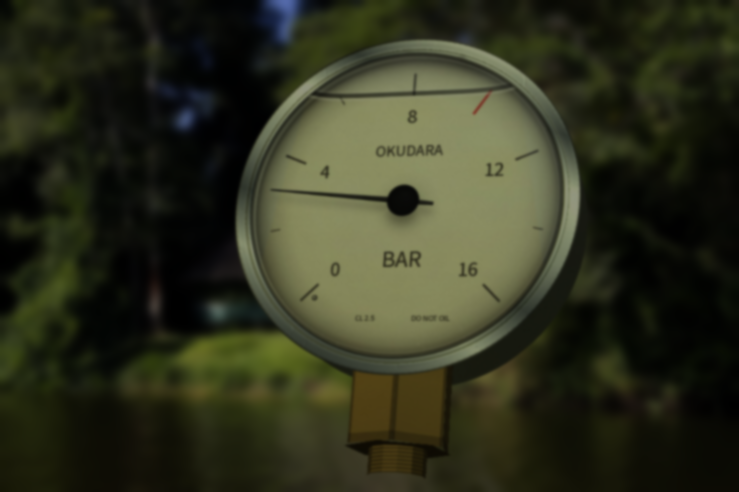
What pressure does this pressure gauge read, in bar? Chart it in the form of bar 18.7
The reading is bar 3
